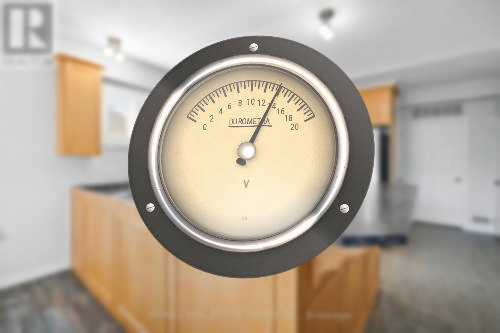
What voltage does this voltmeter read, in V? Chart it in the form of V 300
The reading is V 14
